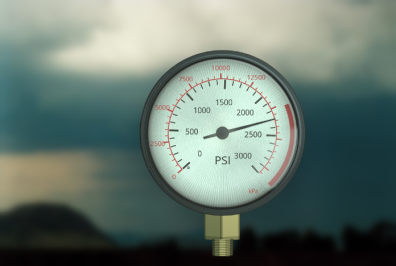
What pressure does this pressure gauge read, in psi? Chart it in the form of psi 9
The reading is psi 2300
